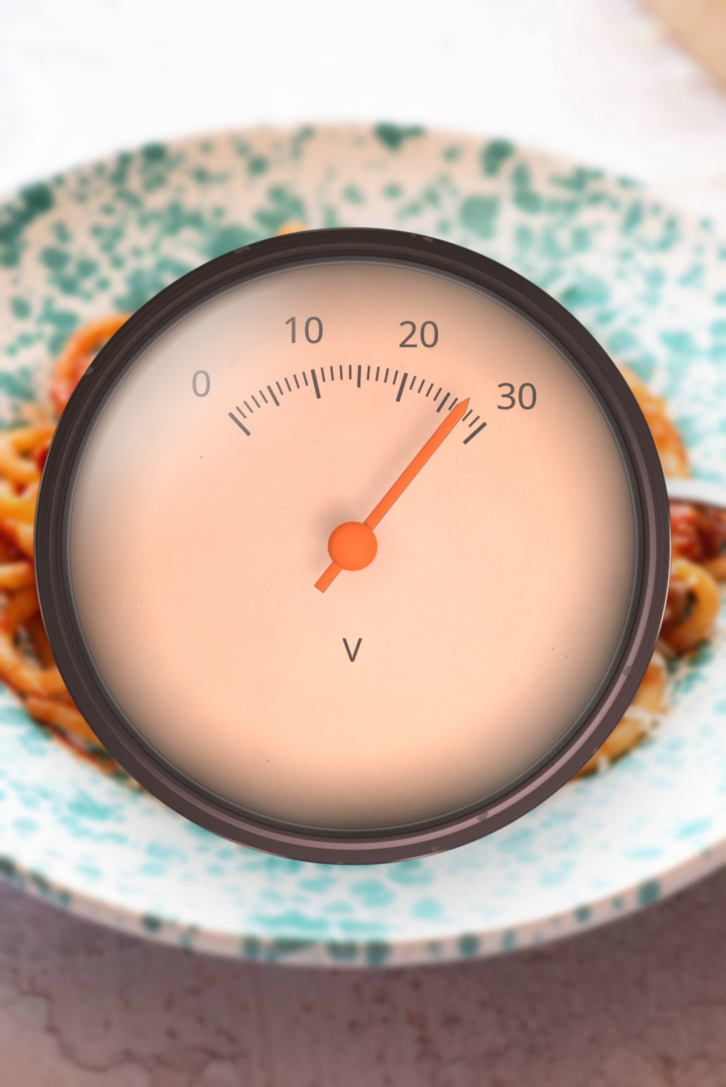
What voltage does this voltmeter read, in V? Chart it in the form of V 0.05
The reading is V 27
